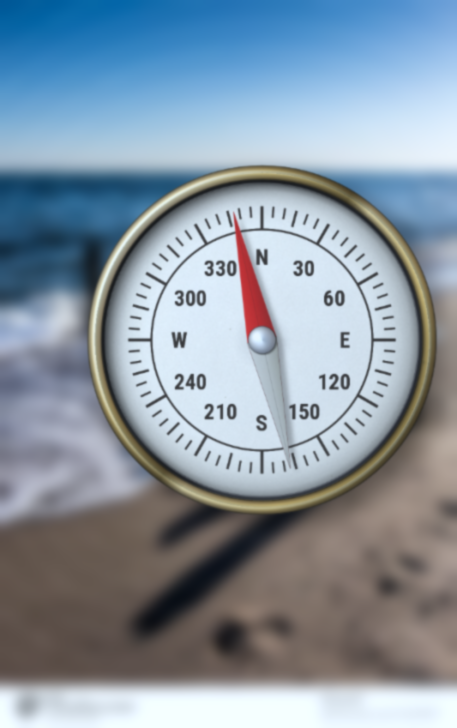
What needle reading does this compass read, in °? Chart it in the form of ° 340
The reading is ° 347.5
